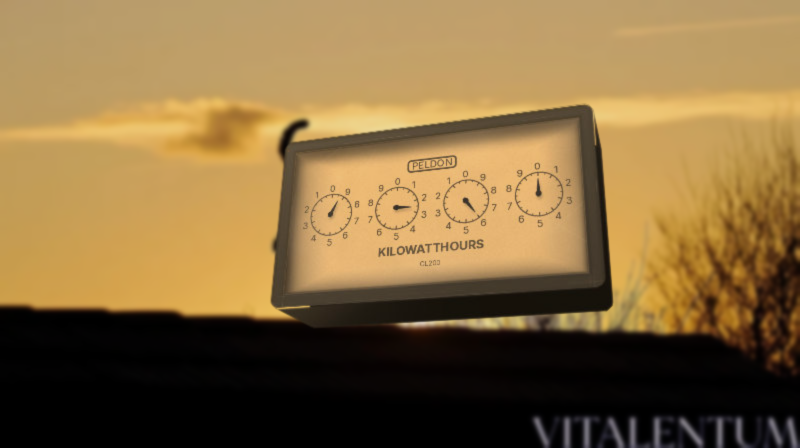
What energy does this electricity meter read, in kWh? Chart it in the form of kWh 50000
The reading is kWh 9260
